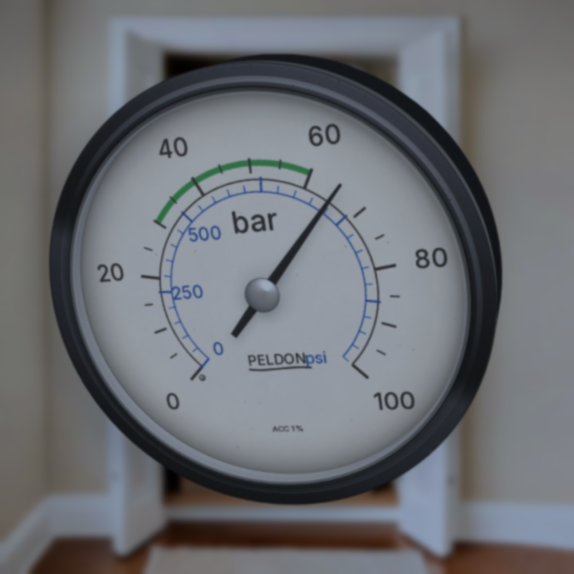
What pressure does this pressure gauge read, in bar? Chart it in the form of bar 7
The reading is bar 65
